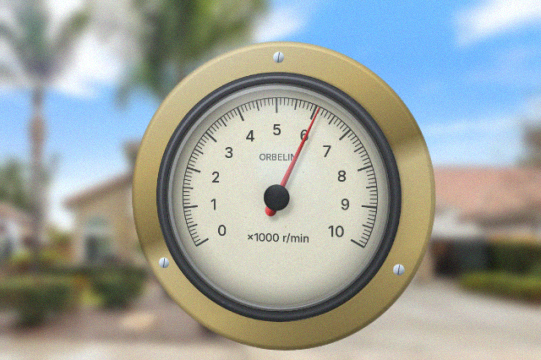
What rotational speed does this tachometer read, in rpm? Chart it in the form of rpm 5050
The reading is rpm 6100
